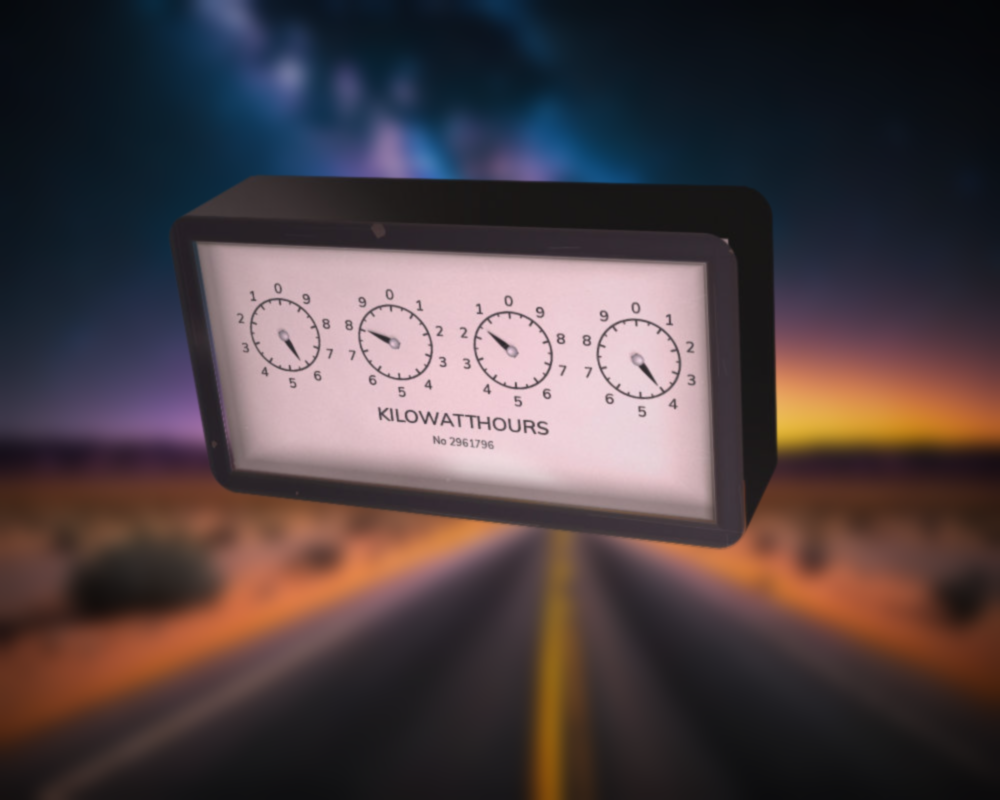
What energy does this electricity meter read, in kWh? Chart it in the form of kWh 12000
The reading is kWh 5814
